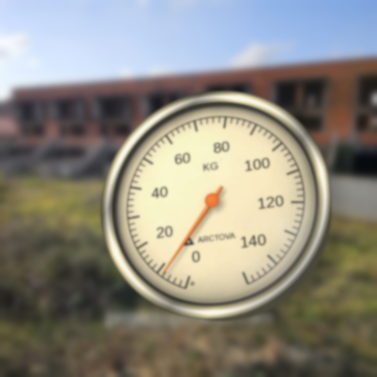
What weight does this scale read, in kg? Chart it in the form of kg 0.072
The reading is kg 8
